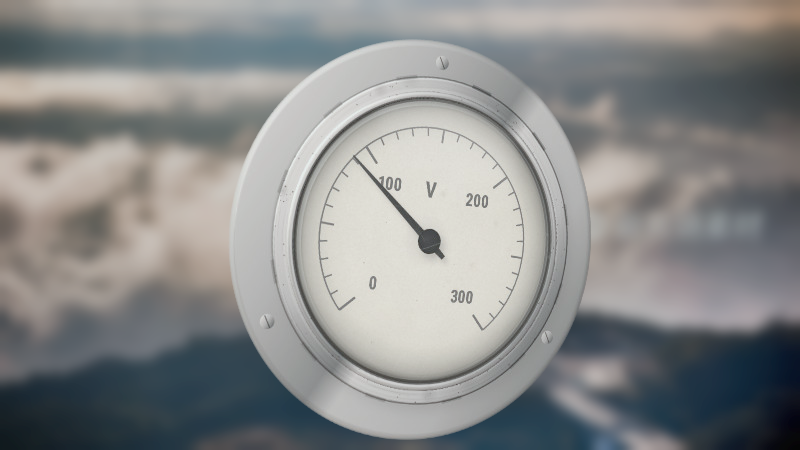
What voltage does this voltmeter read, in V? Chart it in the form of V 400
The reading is V 90
